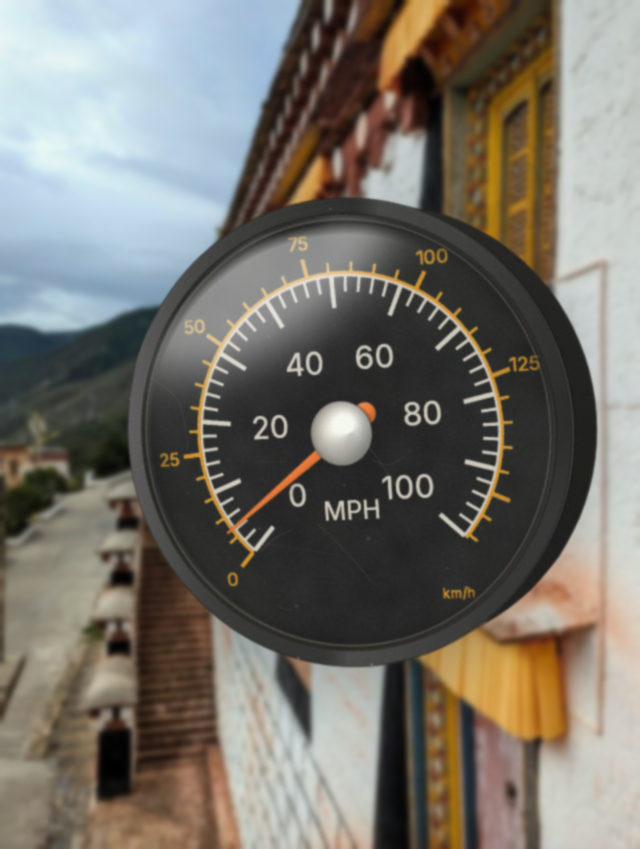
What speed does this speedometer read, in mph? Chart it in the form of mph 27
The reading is mph 4
